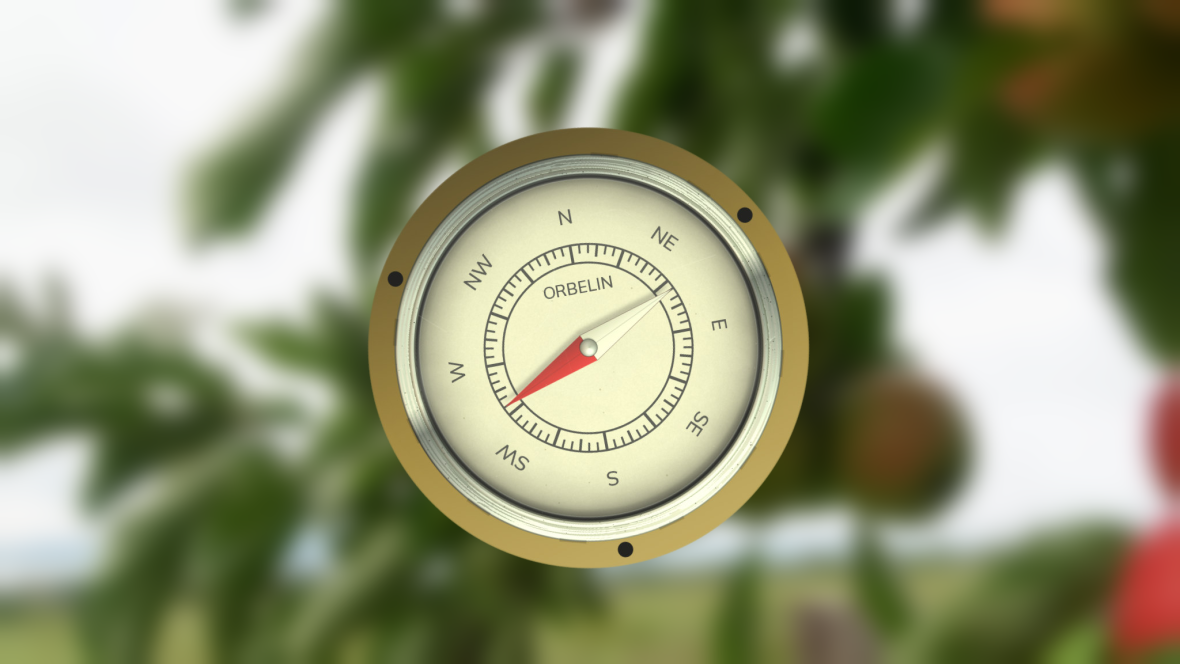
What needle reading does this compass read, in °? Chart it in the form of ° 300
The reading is ° 245
